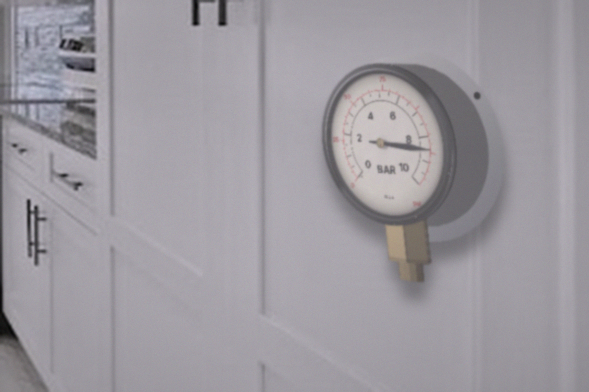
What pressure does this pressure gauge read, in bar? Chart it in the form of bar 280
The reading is bar 8.5
